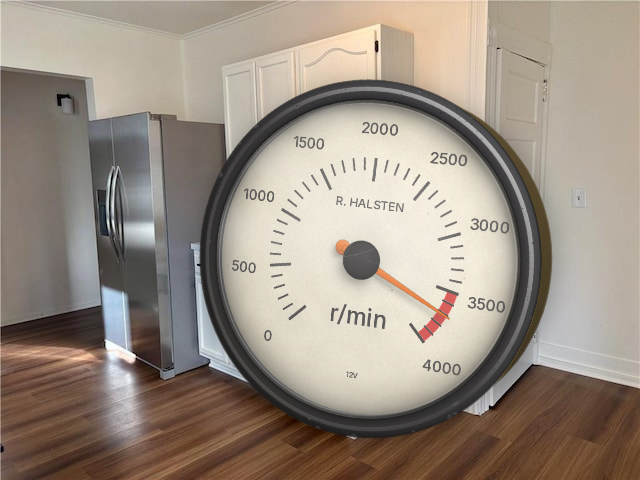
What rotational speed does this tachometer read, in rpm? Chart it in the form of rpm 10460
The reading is rpm 3700
